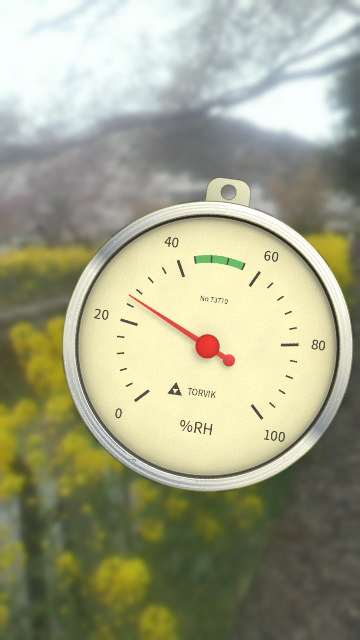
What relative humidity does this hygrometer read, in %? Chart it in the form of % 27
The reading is % 26
